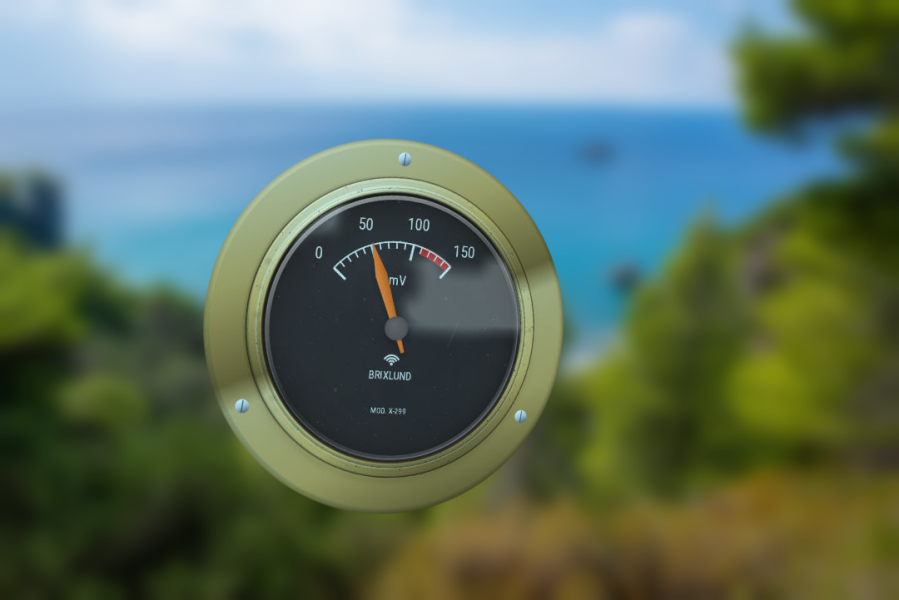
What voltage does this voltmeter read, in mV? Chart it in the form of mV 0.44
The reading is mV 50
